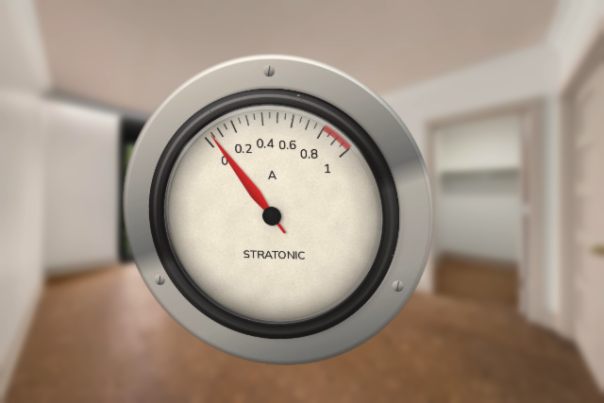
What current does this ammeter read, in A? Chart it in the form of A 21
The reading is A 0.05
